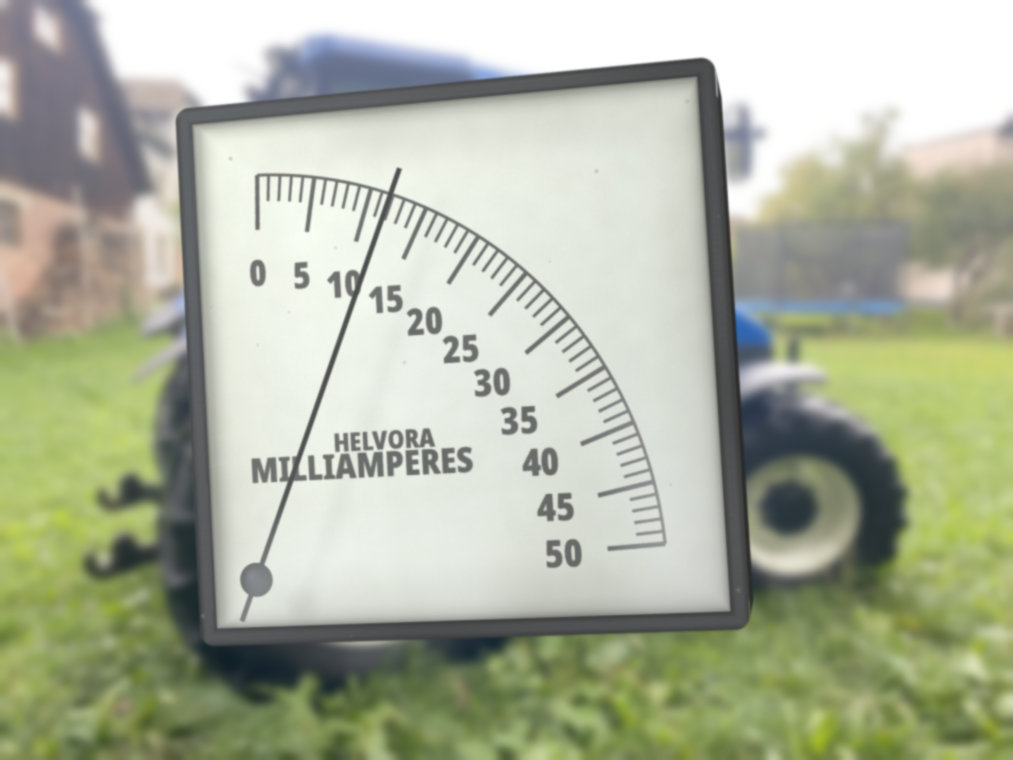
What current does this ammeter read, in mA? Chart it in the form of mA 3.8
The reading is mA 12
